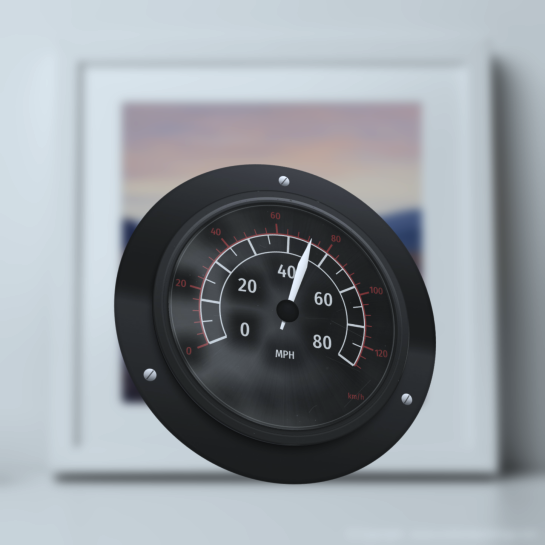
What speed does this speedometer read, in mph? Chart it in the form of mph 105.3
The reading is mph 45
